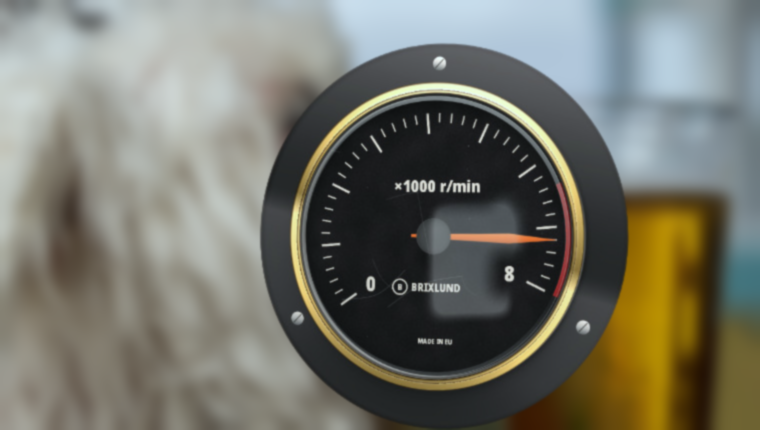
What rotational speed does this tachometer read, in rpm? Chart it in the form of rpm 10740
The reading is rpm 7200
